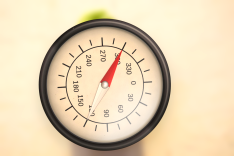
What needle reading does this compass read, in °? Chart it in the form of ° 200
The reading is ° 300
